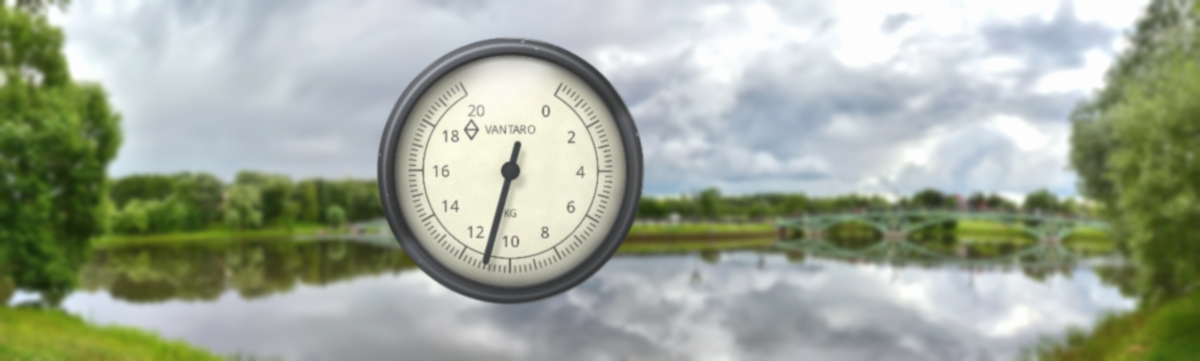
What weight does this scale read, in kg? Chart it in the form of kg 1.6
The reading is kg 11
